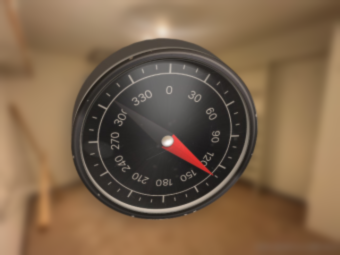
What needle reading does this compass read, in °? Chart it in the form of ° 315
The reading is ° 130
